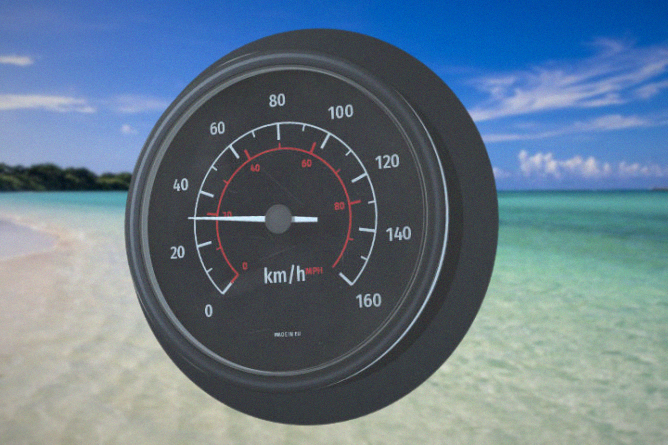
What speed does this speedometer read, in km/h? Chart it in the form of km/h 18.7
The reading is km/h 30
